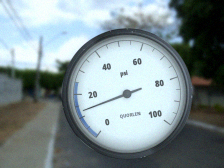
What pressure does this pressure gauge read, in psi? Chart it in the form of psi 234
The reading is psi 12.5
